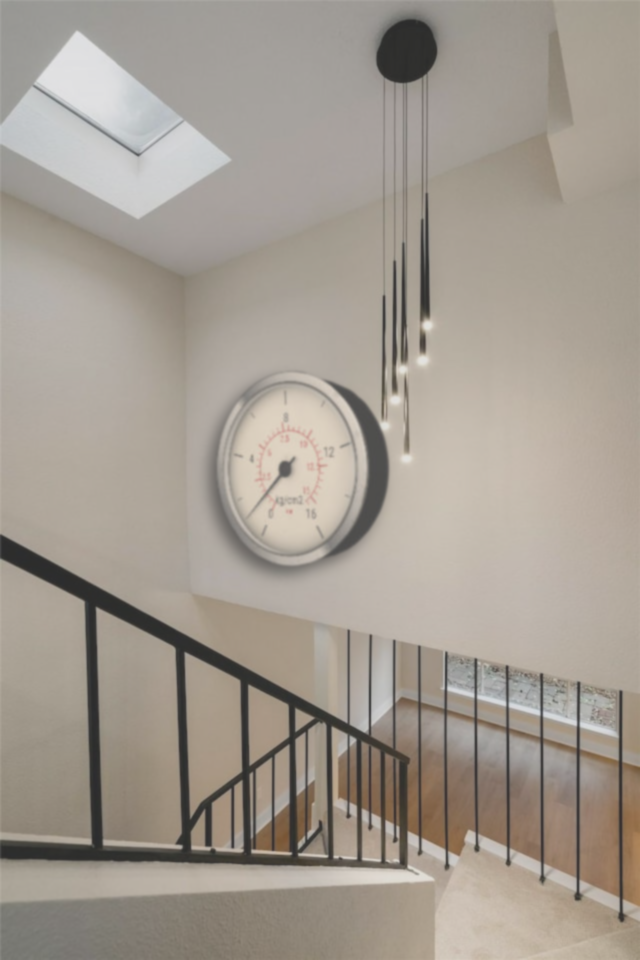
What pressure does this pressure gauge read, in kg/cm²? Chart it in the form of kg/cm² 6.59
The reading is kg/cm² 1
